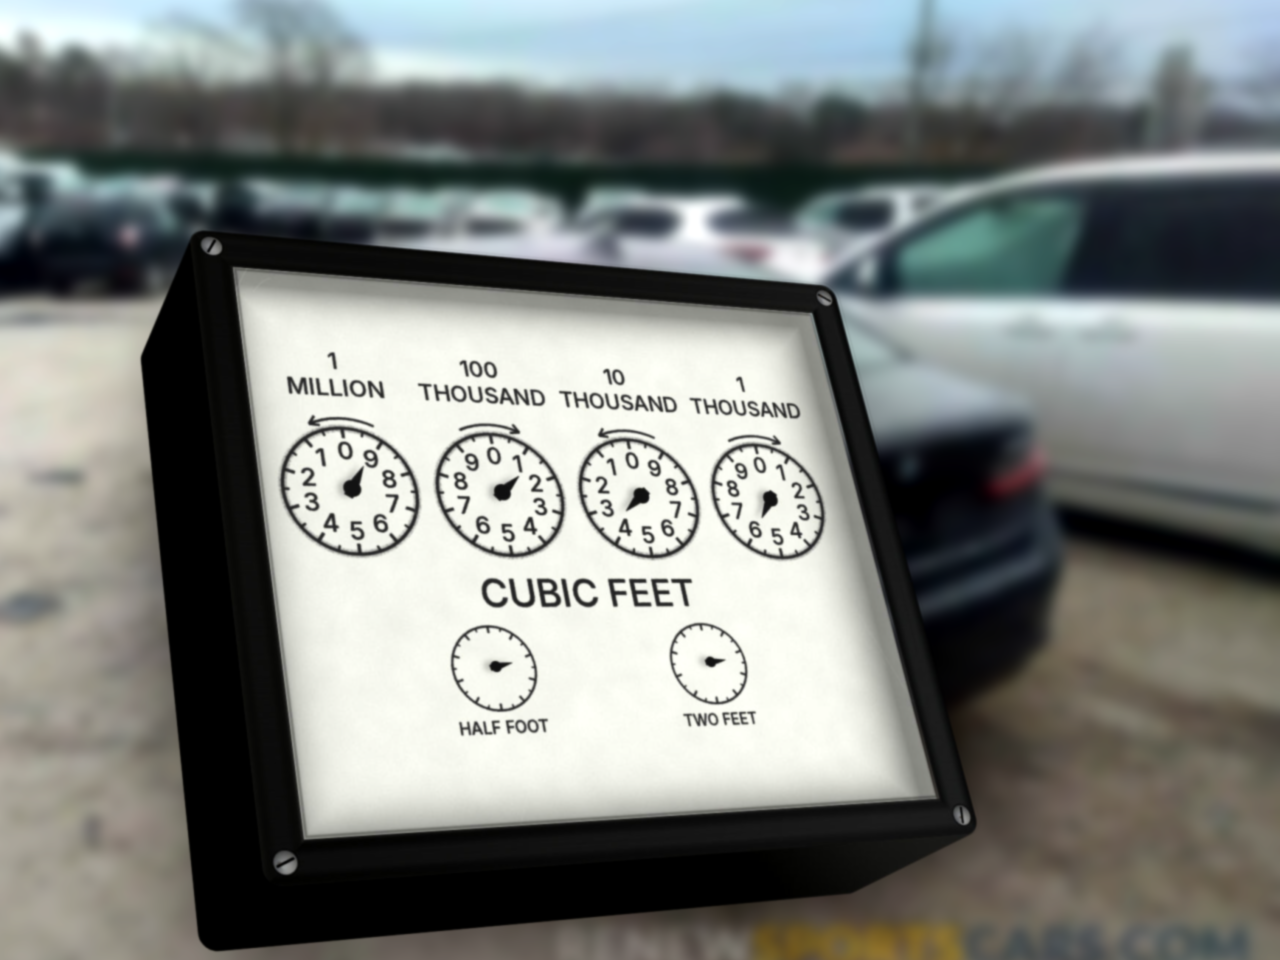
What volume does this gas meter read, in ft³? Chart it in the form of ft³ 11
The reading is ft³ 913600
